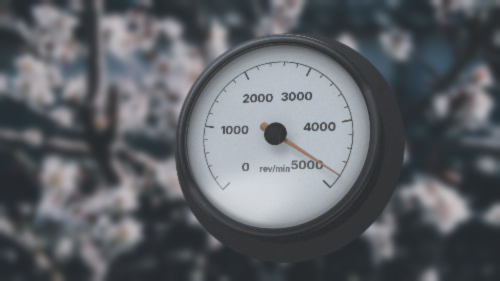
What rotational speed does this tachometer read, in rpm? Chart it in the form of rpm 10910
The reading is rpm 4800
